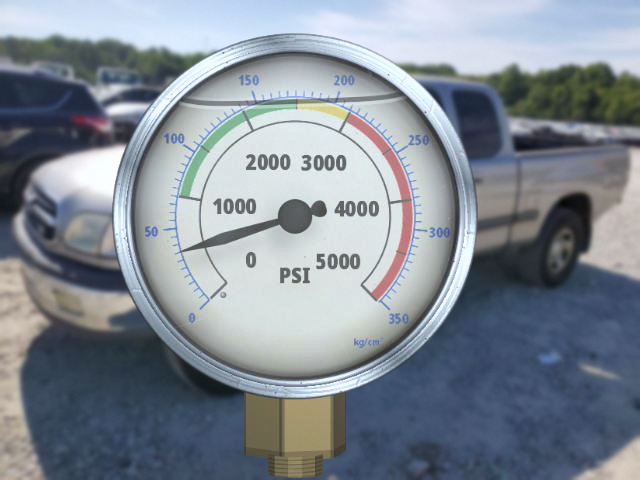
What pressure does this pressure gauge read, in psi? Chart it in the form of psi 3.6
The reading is psi 500
